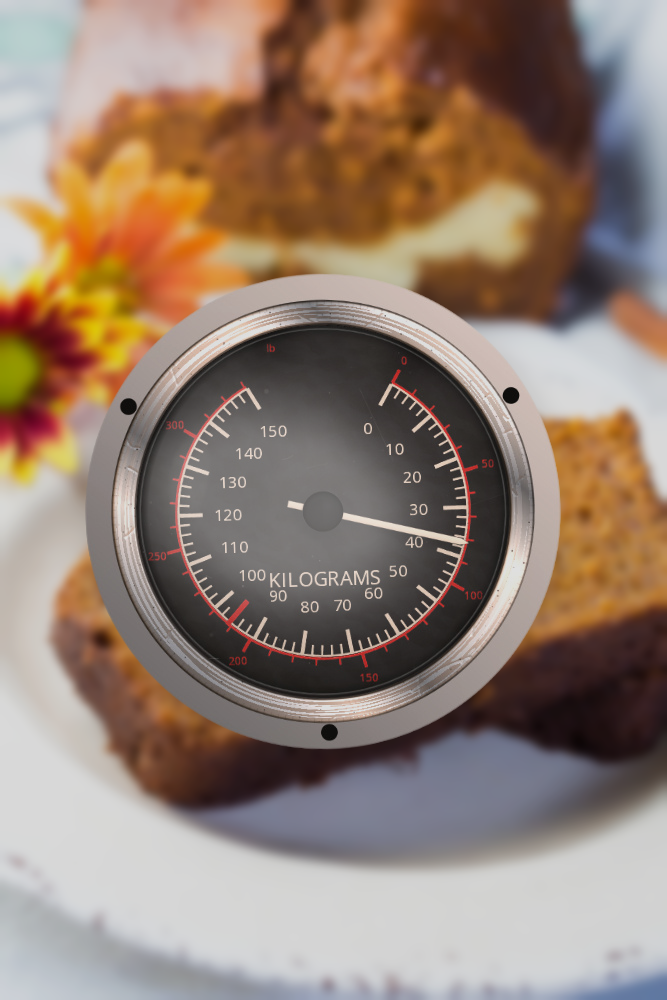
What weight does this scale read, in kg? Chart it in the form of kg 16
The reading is kg 37
